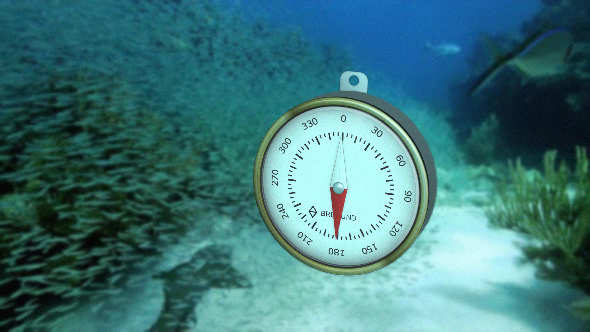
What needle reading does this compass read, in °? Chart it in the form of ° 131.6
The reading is ° 180
